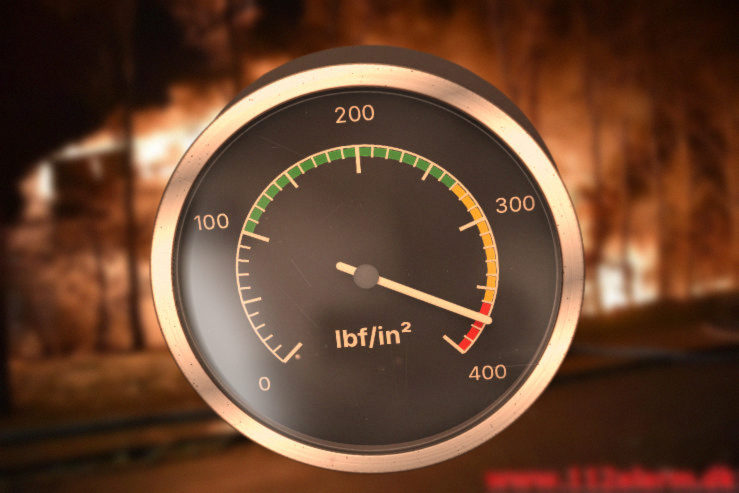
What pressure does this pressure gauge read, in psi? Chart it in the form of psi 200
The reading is psi 370
